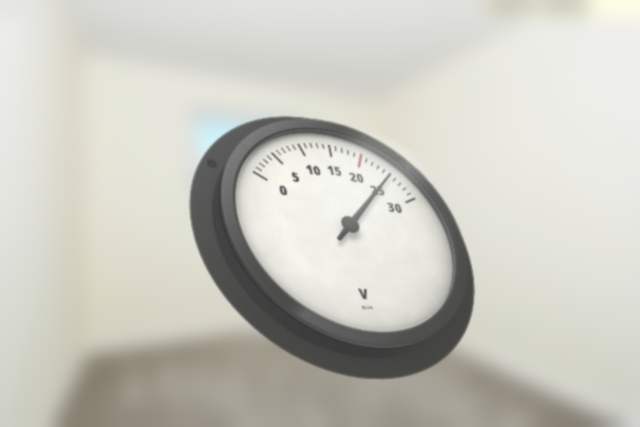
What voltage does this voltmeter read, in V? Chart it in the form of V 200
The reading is V 25
